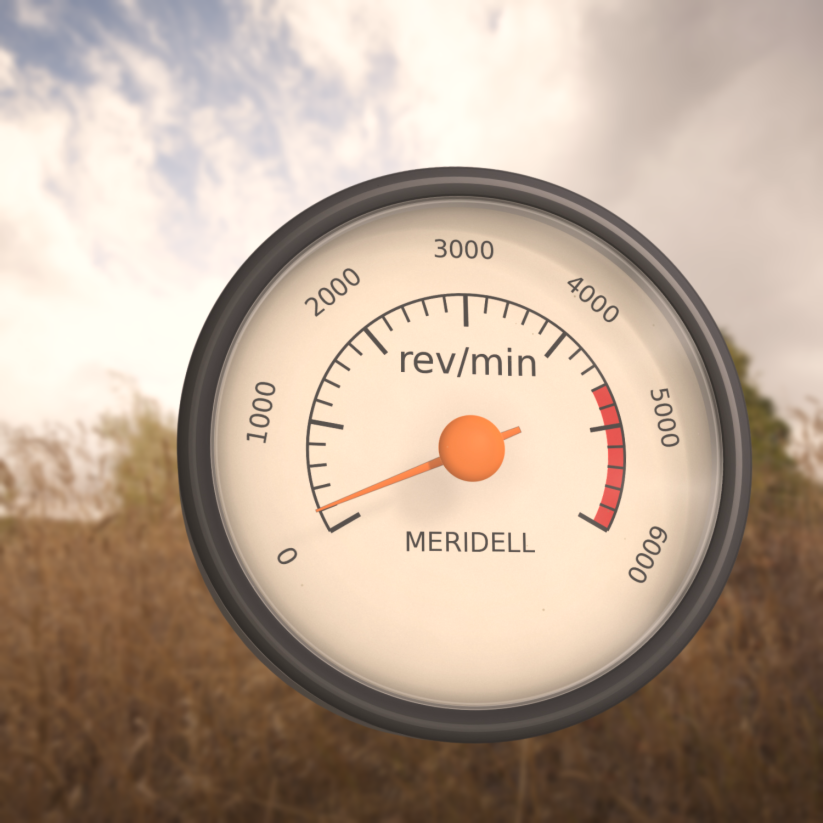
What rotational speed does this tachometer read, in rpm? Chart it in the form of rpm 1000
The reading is rpm 200
